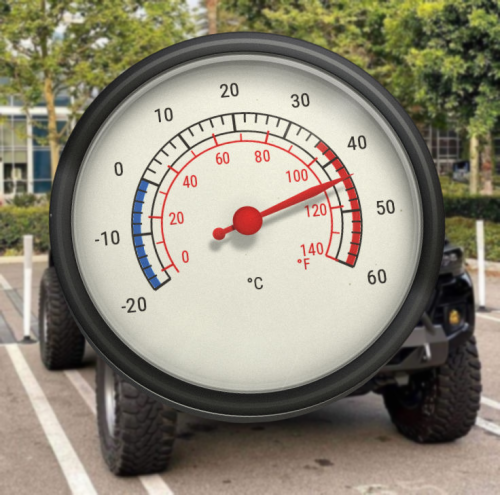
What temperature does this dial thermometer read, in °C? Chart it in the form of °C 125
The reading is °C 44
